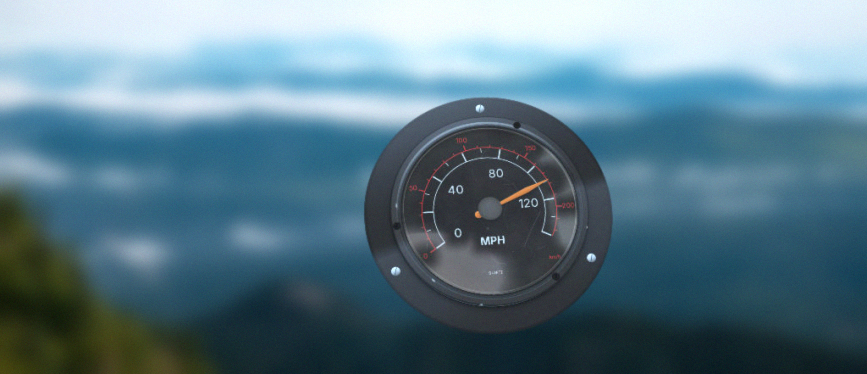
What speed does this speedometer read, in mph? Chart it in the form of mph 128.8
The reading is mph 110
